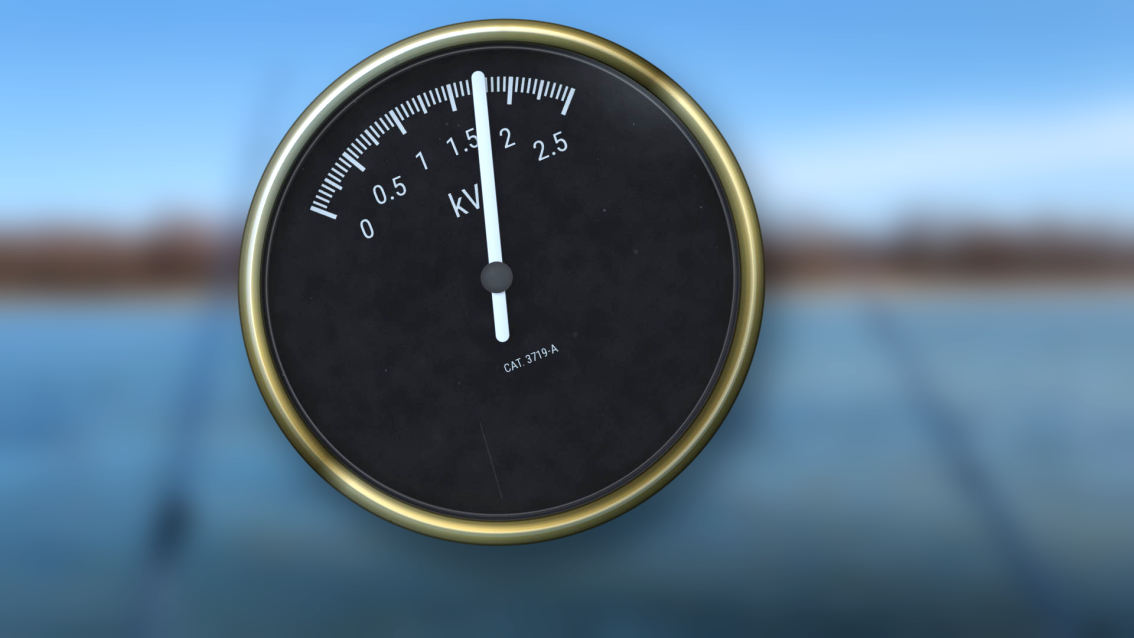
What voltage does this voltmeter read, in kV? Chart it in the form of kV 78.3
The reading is kV 1.75
